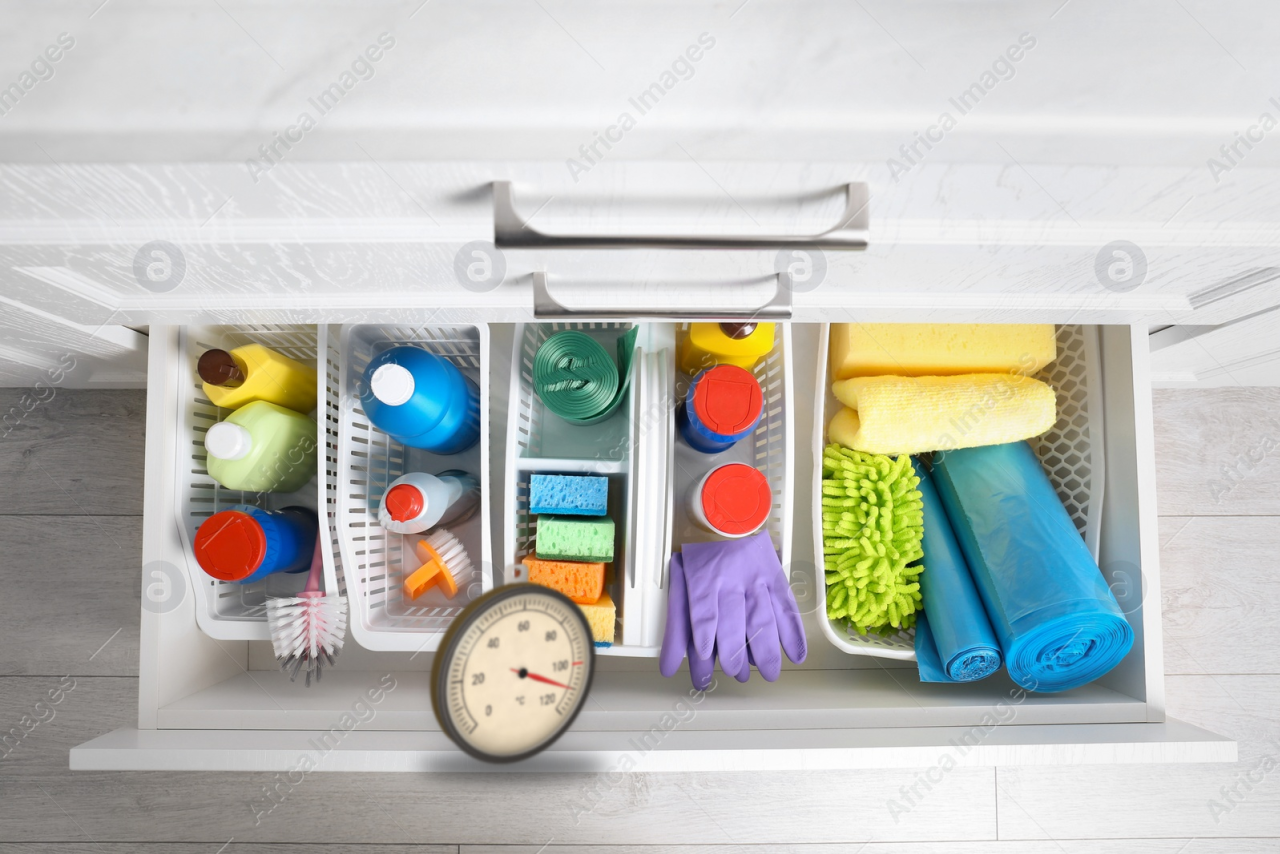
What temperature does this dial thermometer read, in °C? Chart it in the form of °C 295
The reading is °C 110
